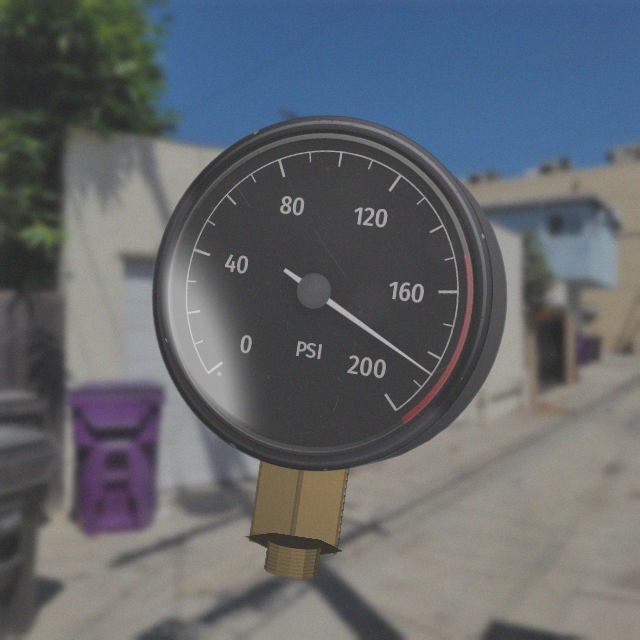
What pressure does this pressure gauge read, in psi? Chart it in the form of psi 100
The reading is psi 185
